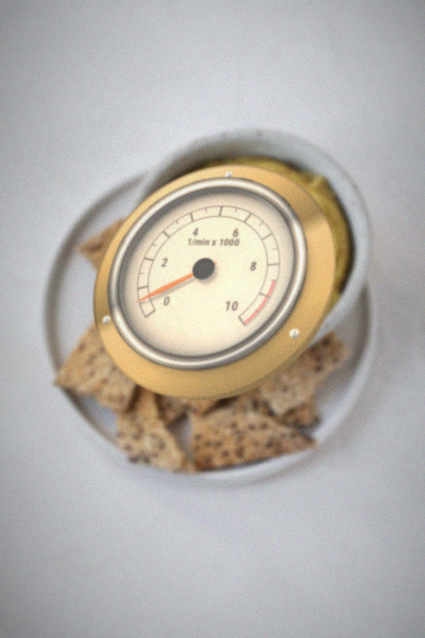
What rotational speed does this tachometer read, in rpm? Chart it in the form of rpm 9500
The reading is rpm 500
